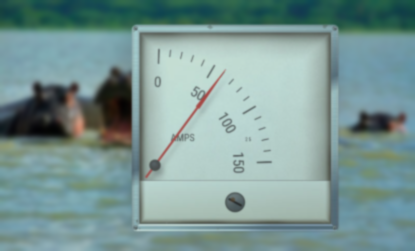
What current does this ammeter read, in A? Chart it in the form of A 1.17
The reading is A 60
